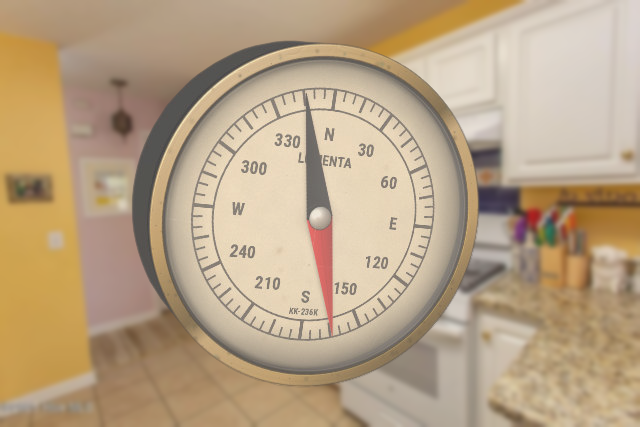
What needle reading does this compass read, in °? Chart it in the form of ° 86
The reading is ° 165
